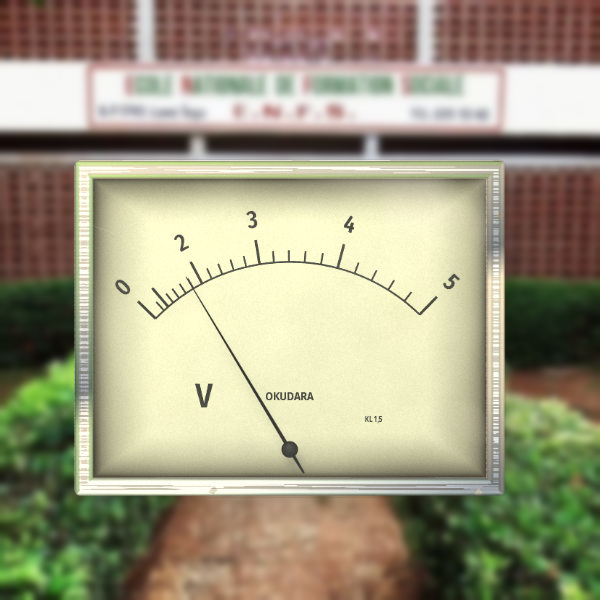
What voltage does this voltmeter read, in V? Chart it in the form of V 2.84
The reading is V 1.8
